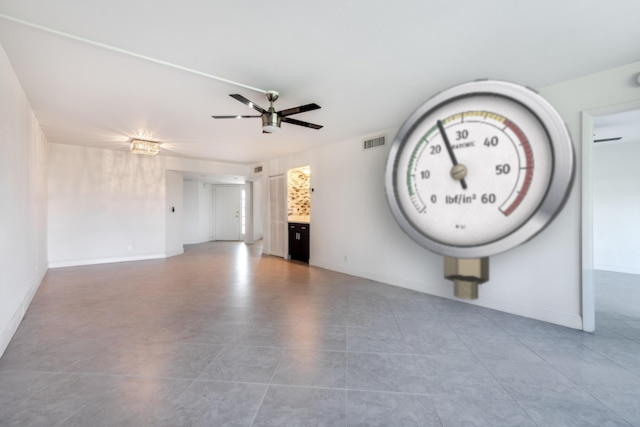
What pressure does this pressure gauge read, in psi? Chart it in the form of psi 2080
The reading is psi 25
